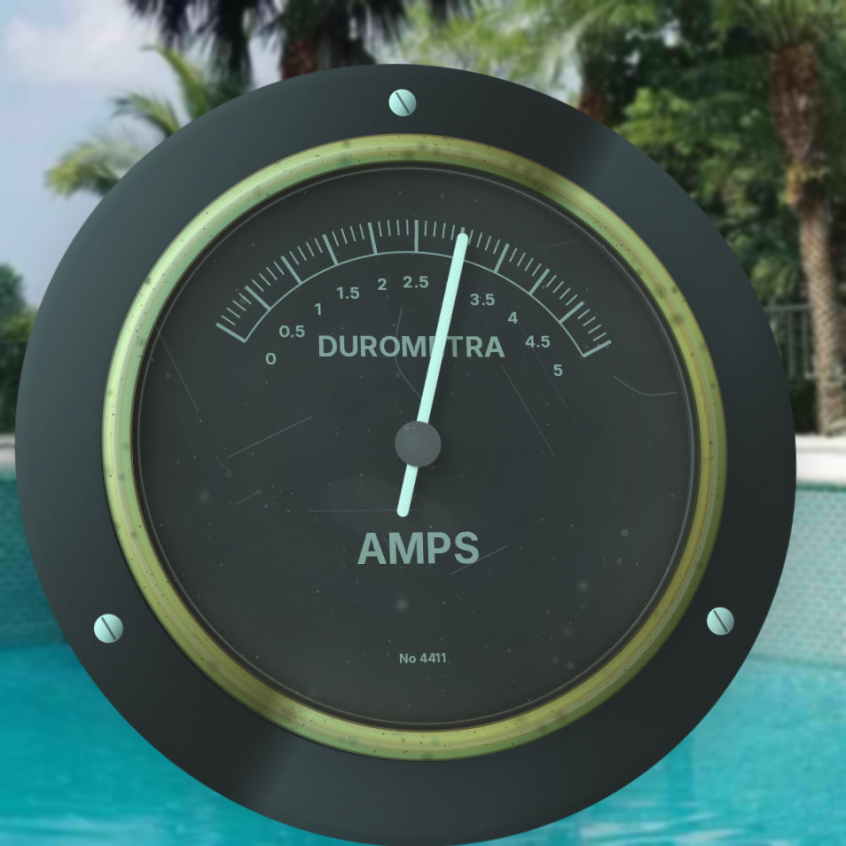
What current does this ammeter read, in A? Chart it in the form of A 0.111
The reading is A 3
